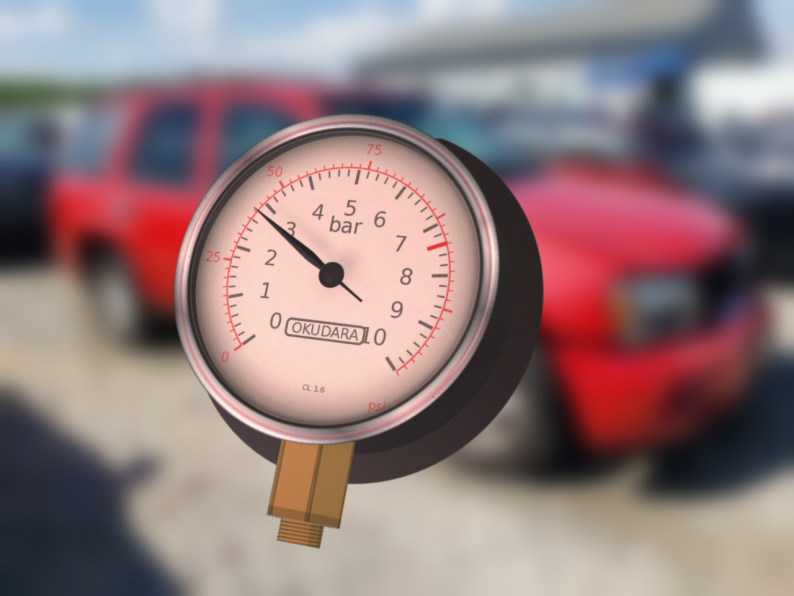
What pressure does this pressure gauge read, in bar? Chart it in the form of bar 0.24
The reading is bar 2.8
